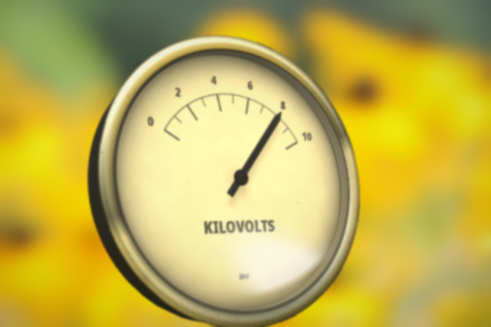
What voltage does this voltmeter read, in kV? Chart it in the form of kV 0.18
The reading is kV 8
